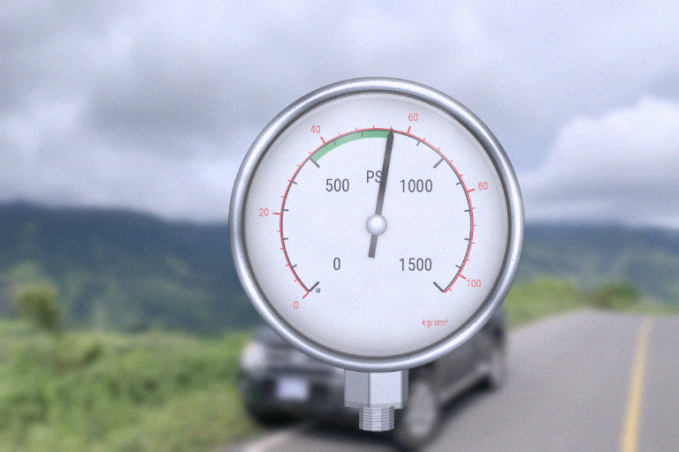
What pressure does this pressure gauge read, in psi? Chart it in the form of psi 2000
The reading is psi 800
